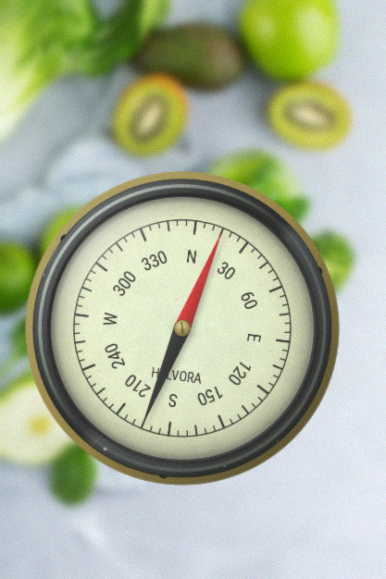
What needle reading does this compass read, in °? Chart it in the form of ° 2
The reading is ° 15
